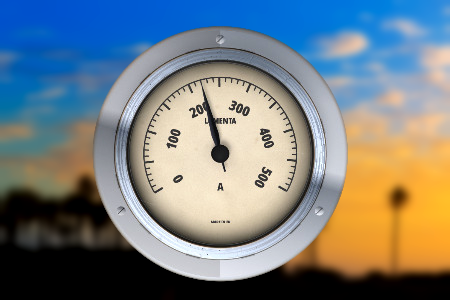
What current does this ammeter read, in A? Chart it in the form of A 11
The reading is A 220
